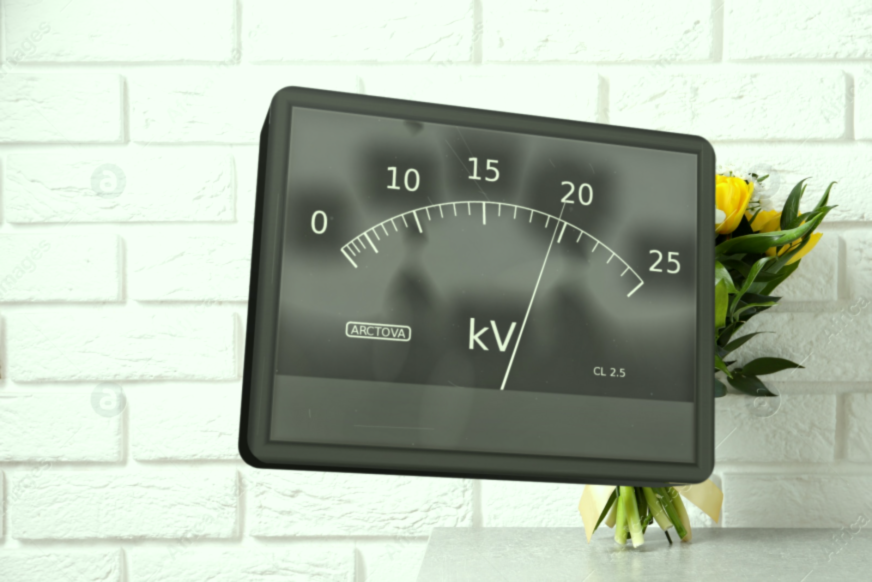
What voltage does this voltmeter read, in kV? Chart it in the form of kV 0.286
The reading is kV 19.5
